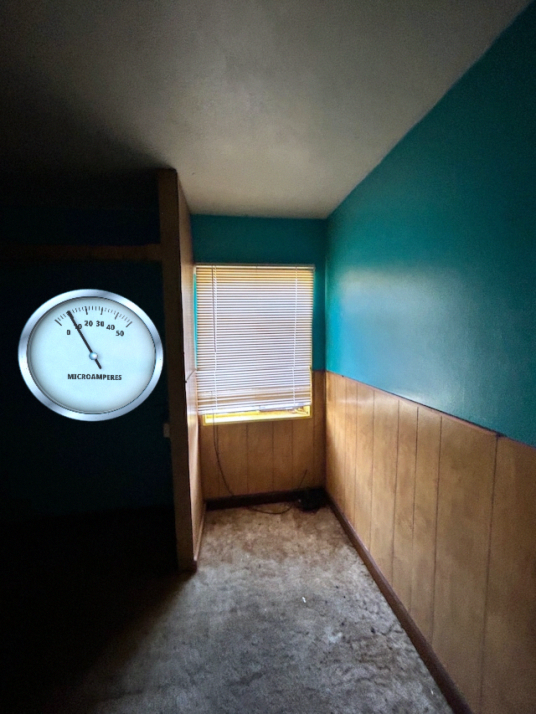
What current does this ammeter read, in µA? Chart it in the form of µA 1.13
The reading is µA 10
